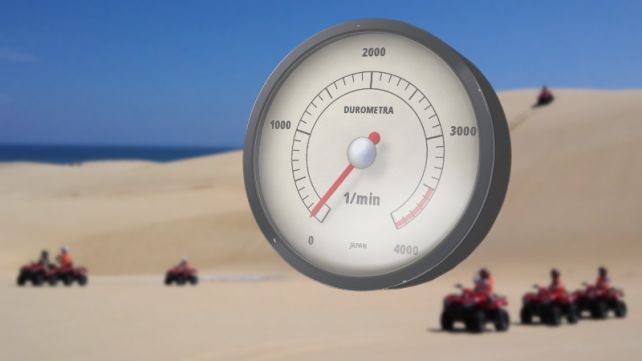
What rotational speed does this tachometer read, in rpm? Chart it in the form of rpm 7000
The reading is rpm 100
